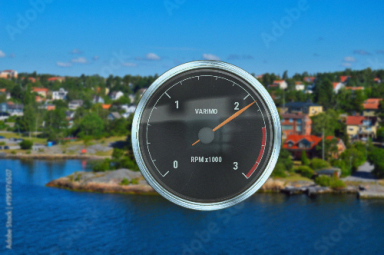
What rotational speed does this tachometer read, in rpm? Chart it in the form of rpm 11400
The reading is rpm 2100
